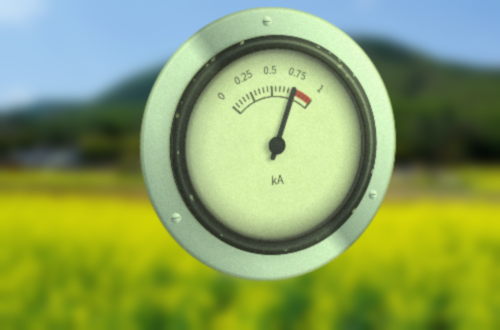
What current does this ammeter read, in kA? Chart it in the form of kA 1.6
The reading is kA 0.75
